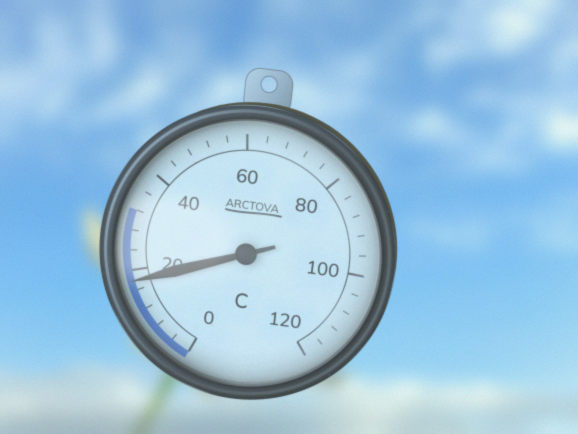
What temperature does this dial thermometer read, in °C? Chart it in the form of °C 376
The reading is °C 18
